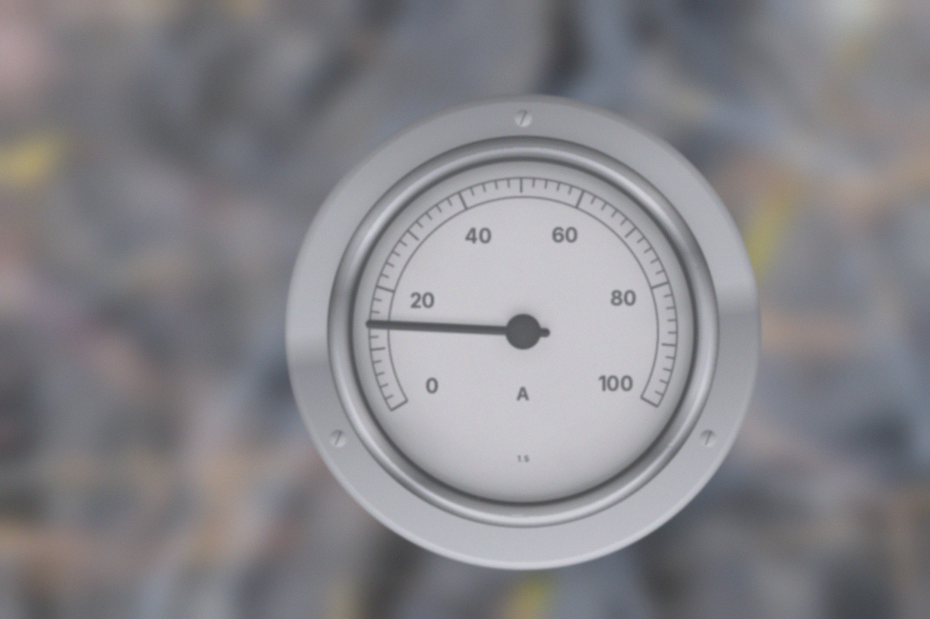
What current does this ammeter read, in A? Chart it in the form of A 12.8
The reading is A 14
